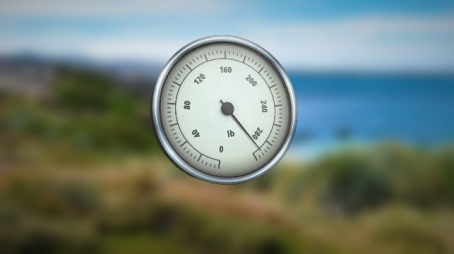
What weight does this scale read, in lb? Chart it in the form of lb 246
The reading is lb 292
